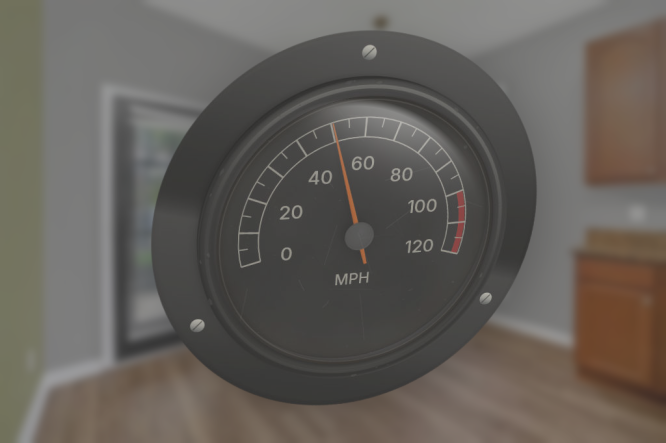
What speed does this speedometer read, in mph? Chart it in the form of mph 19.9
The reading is mph 50
